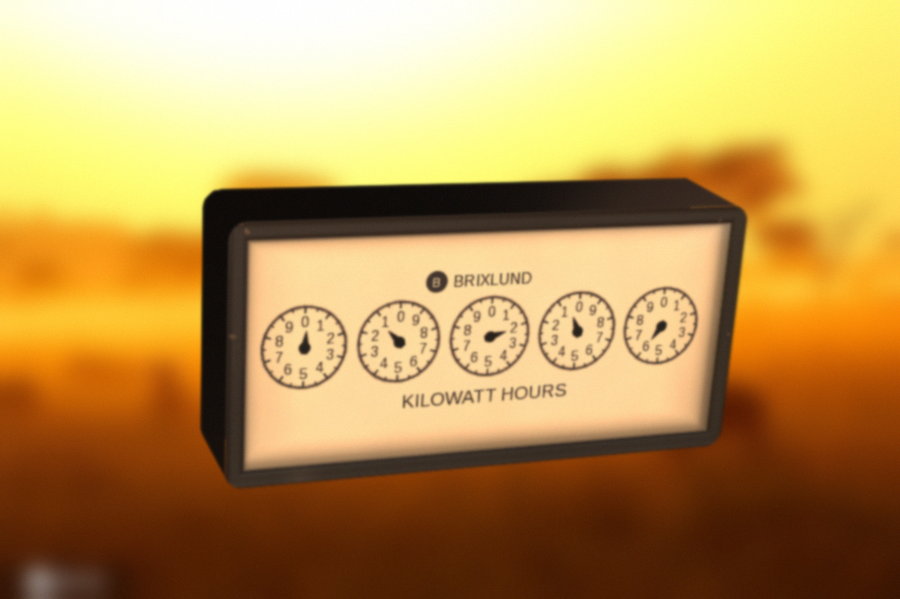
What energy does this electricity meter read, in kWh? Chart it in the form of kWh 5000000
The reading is kWh 1206
